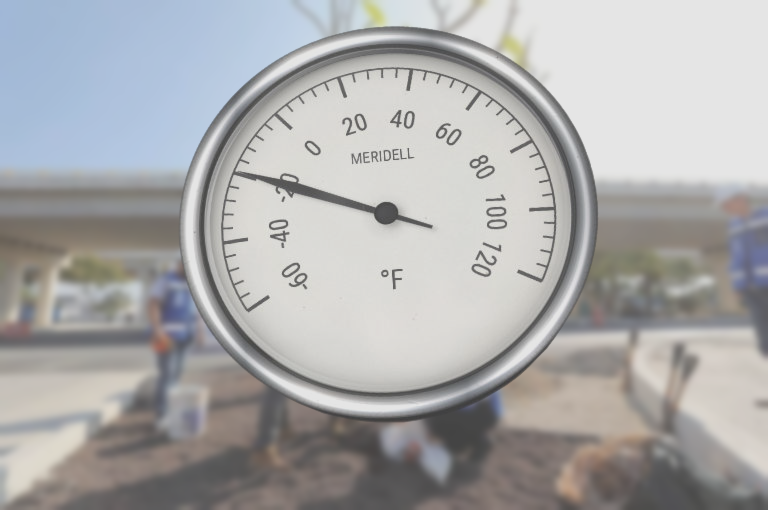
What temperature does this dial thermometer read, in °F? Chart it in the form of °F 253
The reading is °F -20
